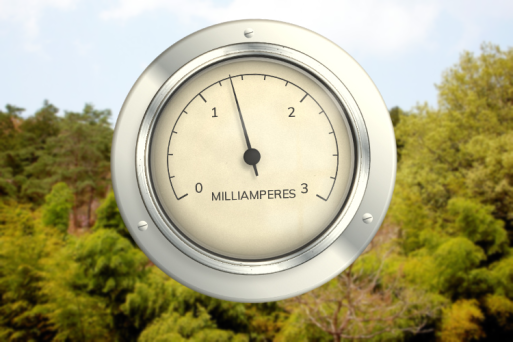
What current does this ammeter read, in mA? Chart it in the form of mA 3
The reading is mA 1.3
